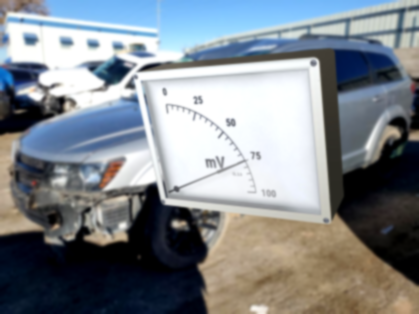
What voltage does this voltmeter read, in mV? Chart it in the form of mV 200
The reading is mV 75
